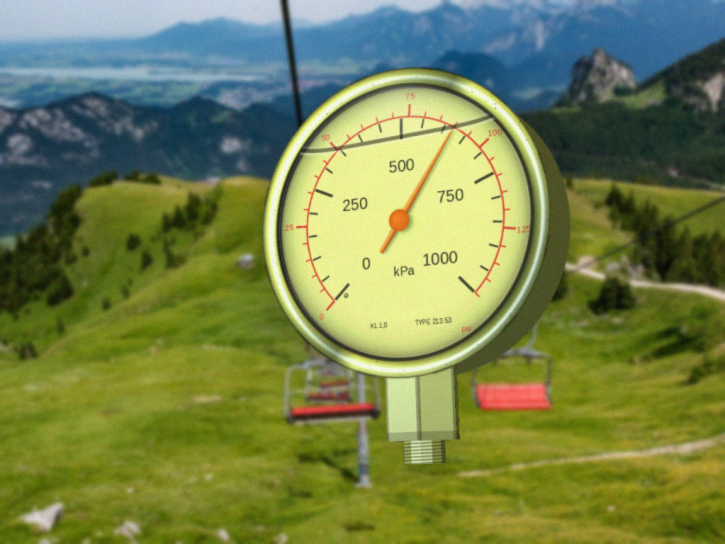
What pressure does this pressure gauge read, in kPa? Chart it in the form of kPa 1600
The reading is kPa 625
